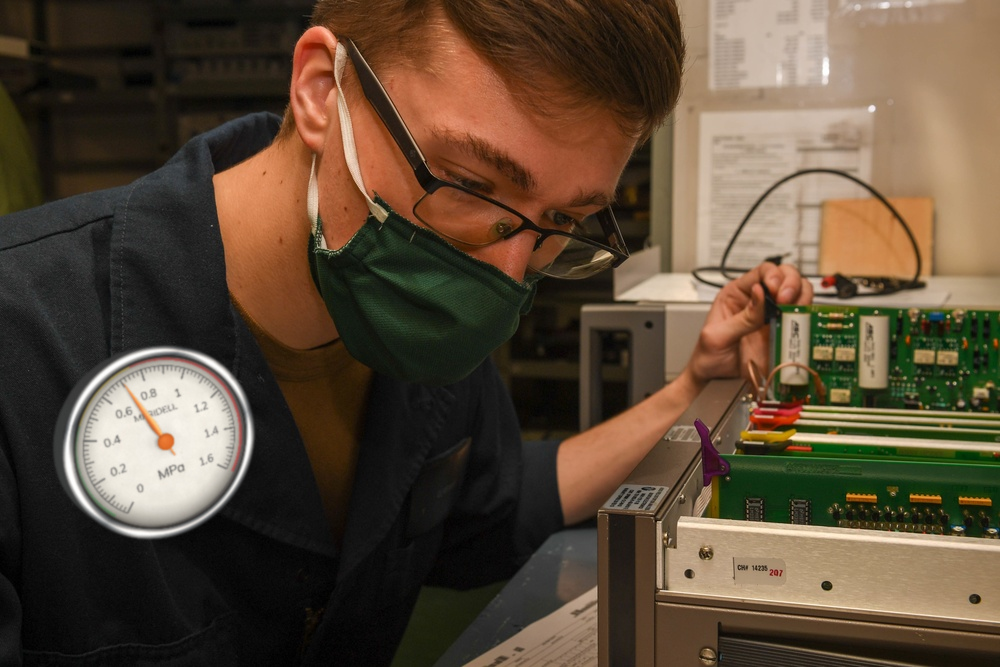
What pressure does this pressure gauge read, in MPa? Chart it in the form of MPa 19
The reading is MPa 0.7
